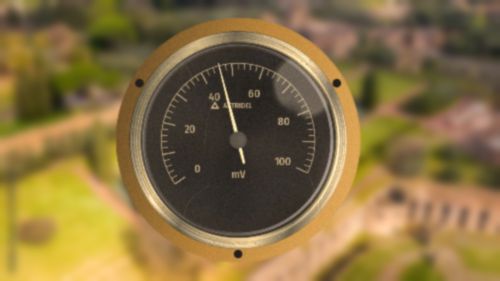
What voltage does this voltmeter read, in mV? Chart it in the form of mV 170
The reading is mV 46
